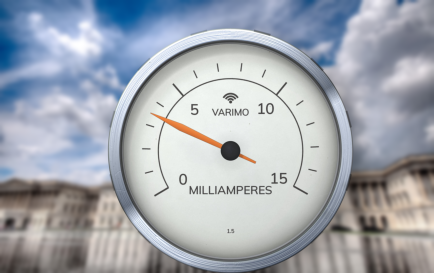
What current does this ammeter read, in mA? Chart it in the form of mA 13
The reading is mA 3.5
